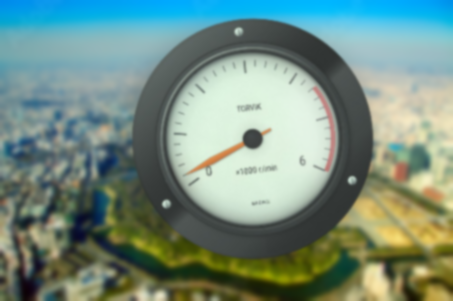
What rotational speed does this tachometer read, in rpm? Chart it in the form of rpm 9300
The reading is rpm 200
